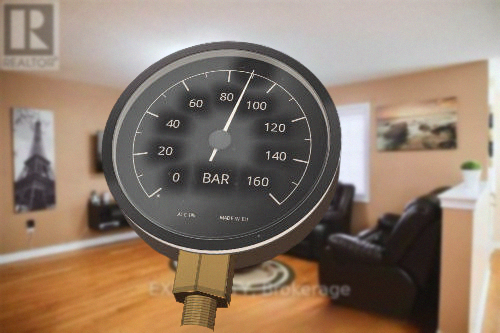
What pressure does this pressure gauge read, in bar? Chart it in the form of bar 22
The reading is bar 90
